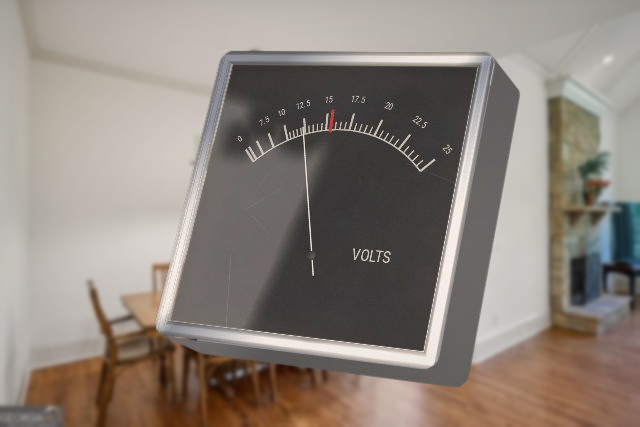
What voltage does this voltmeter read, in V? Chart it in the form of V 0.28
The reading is V 12.5
